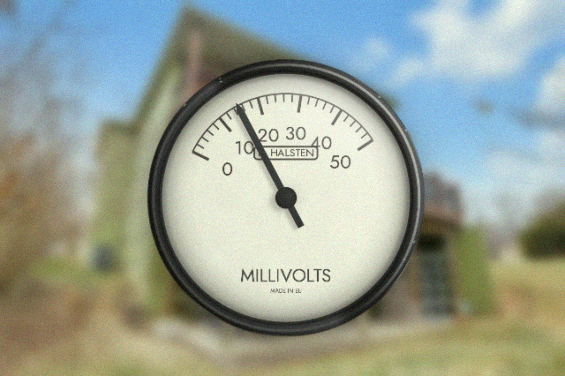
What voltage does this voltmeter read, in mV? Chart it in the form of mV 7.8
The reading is mV 15
